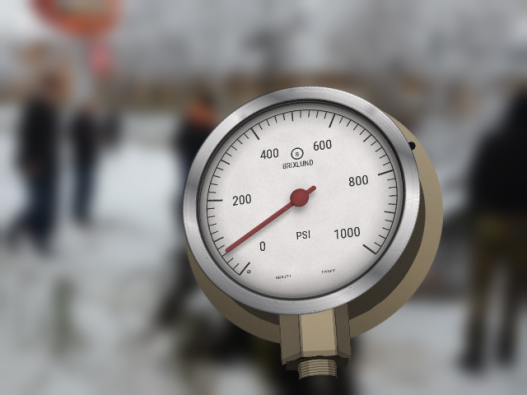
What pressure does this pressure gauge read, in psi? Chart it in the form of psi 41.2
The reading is psi 60
